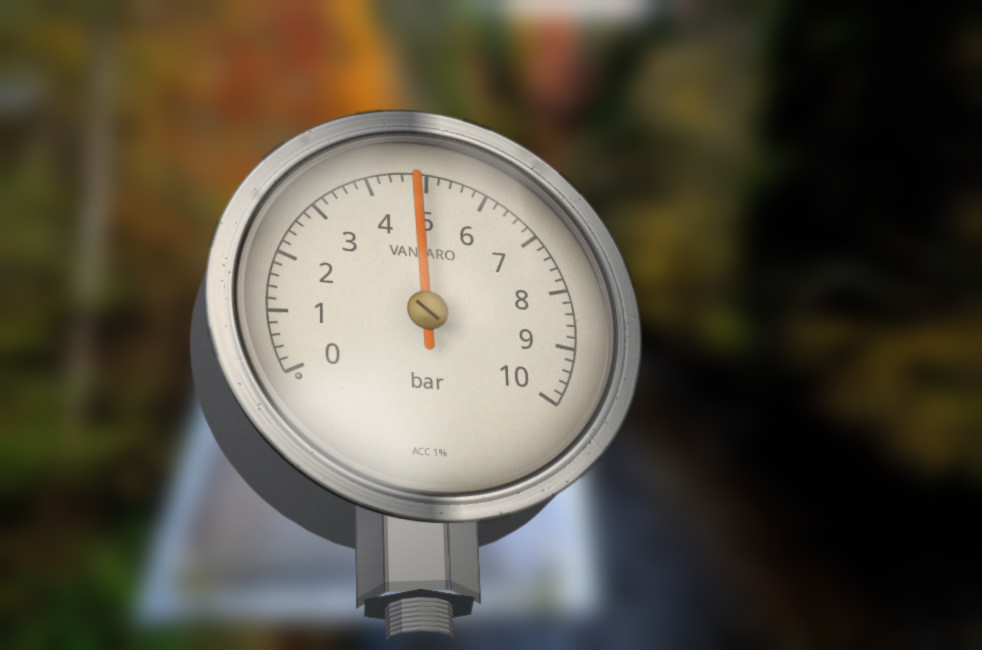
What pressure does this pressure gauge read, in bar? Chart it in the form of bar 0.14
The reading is bar 4.8
